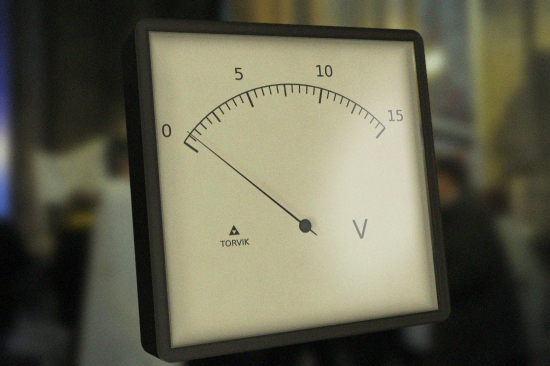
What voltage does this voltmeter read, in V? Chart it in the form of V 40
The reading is V 0.5
